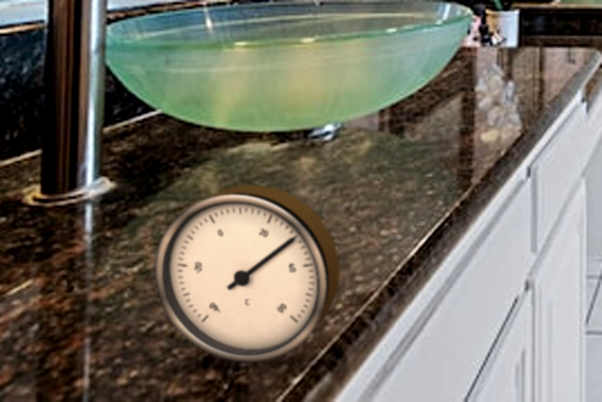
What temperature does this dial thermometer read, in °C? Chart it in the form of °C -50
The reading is °C 30
